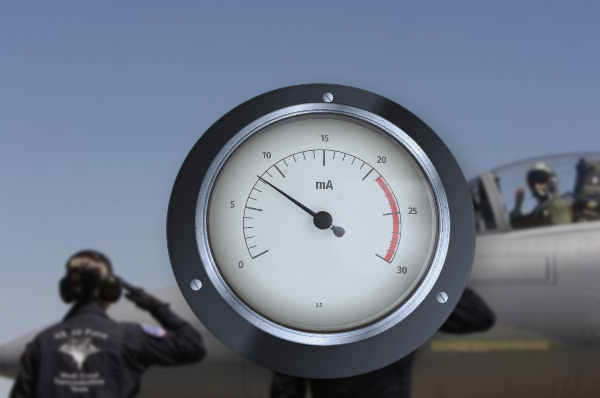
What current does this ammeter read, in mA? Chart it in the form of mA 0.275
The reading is mA 8
